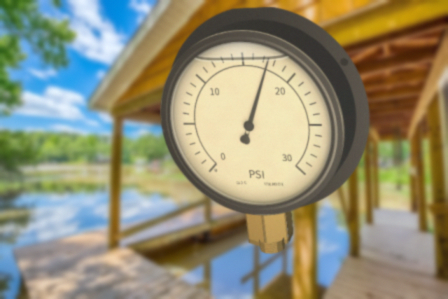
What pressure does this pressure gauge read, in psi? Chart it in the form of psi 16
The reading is psi 17.5
